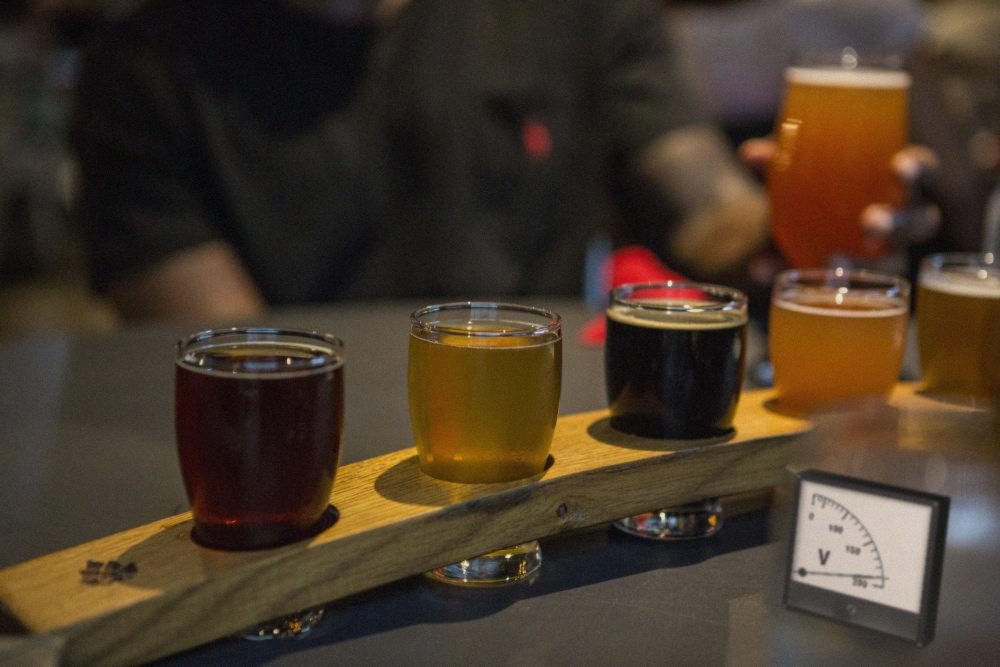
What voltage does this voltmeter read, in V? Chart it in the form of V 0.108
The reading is V 190
